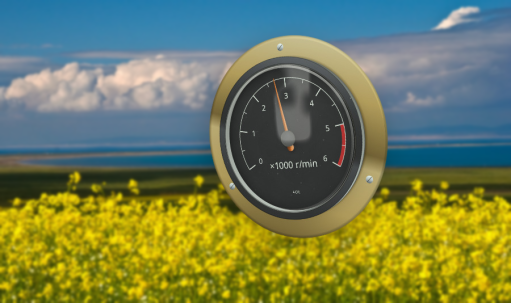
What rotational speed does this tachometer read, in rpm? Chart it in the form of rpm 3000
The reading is rpm 2750
